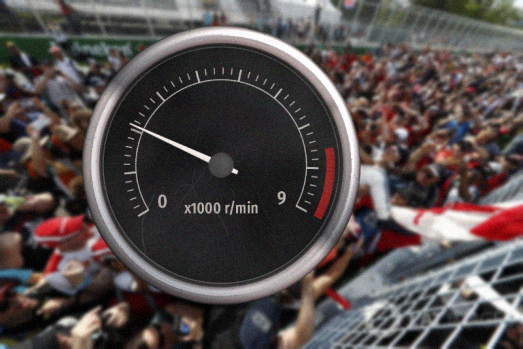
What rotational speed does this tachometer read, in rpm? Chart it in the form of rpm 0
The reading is rpm 2100
